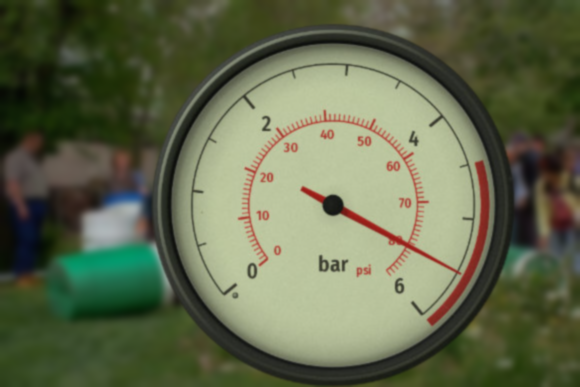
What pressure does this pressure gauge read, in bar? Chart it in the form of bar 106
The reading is bar 5.5
